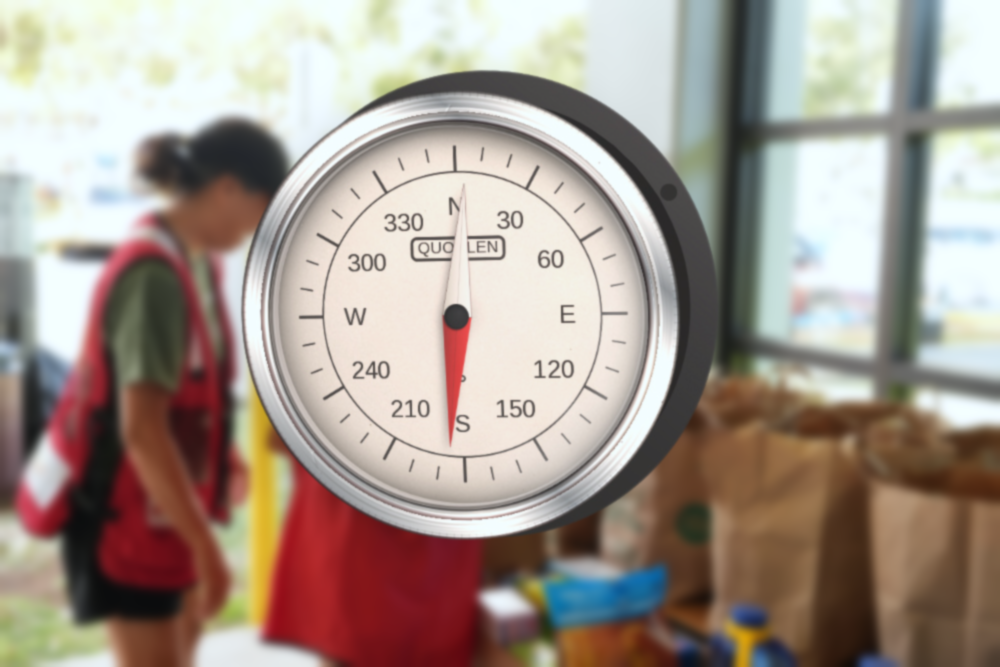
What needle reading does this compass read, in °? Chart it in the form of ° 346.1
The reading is ° 185
